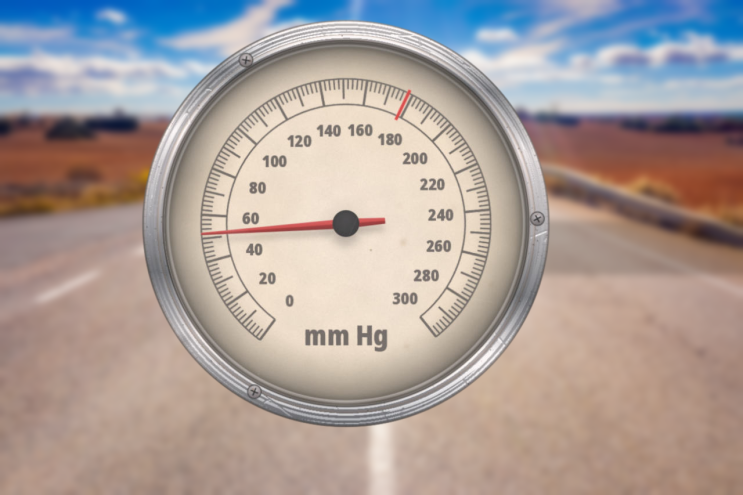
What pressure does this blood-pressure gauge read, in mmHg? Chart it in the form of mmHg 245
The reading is mmHg 52
